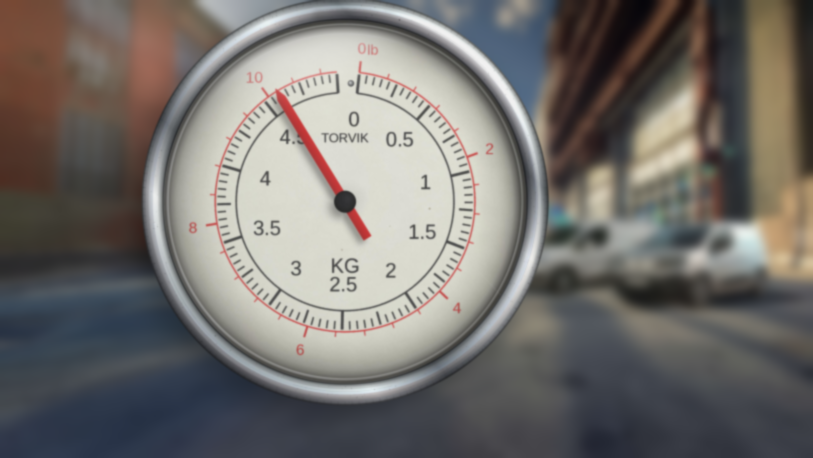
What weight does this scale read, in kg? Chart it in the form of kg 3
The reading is kg 4.6
